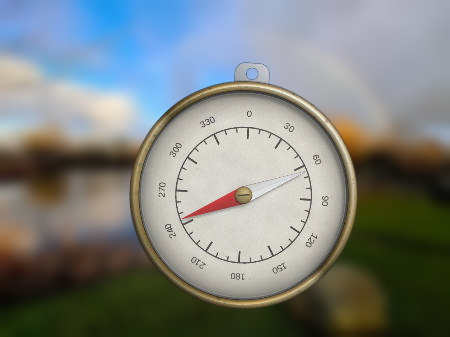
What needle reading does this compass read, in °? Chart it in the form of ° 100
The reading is ° 245
